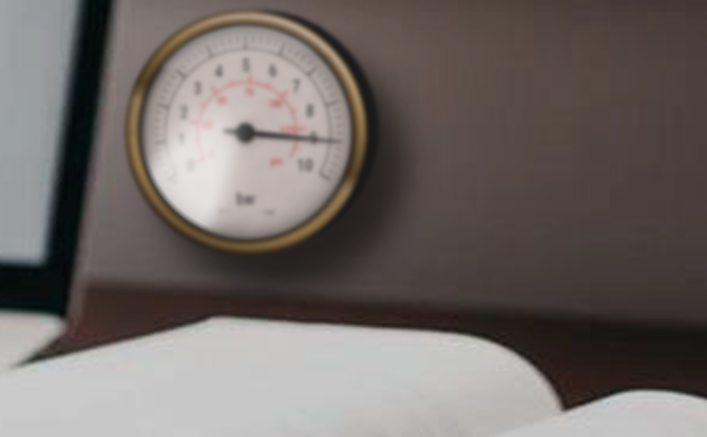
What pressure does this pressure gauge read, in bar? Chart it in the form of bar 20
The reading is bar 9
